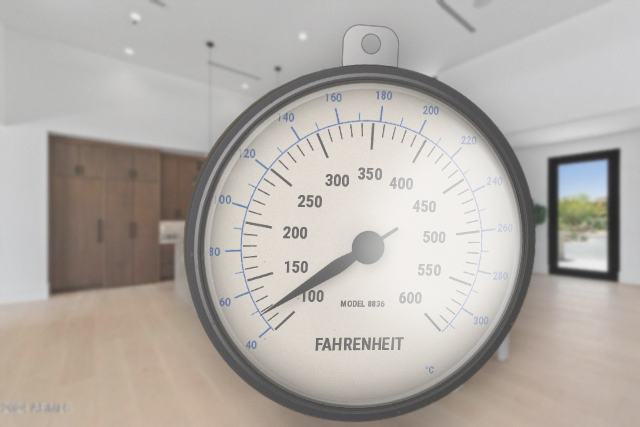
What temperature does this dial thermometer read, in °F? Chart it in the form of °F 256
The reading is °F 120
